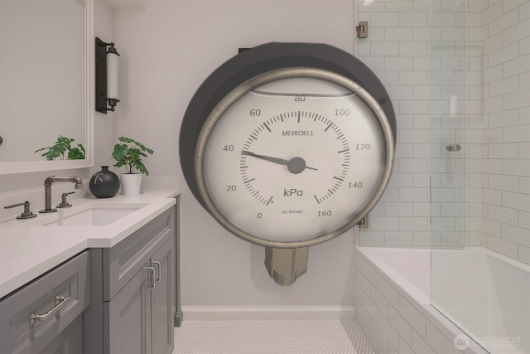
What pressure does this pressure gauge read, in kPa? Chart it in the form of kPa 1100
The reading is kPa 40
